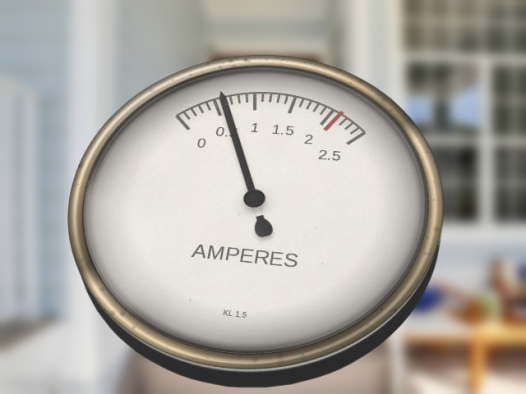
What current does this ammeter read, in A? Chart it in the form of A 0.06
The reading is A 0.6
